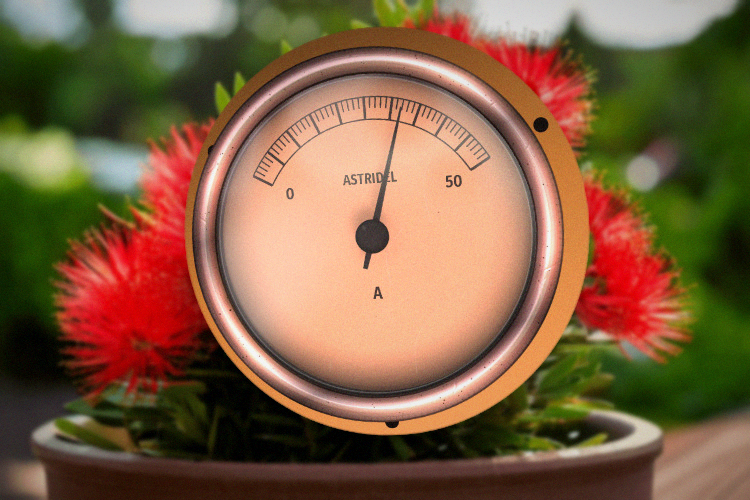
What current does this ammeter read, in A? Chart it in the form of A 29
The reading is A 32
